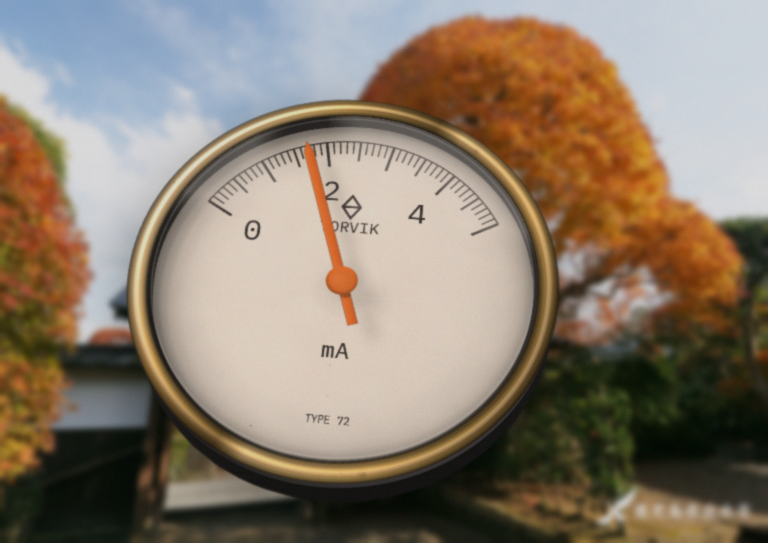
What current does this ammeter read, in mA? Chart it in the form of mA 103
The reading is mA 1.7
